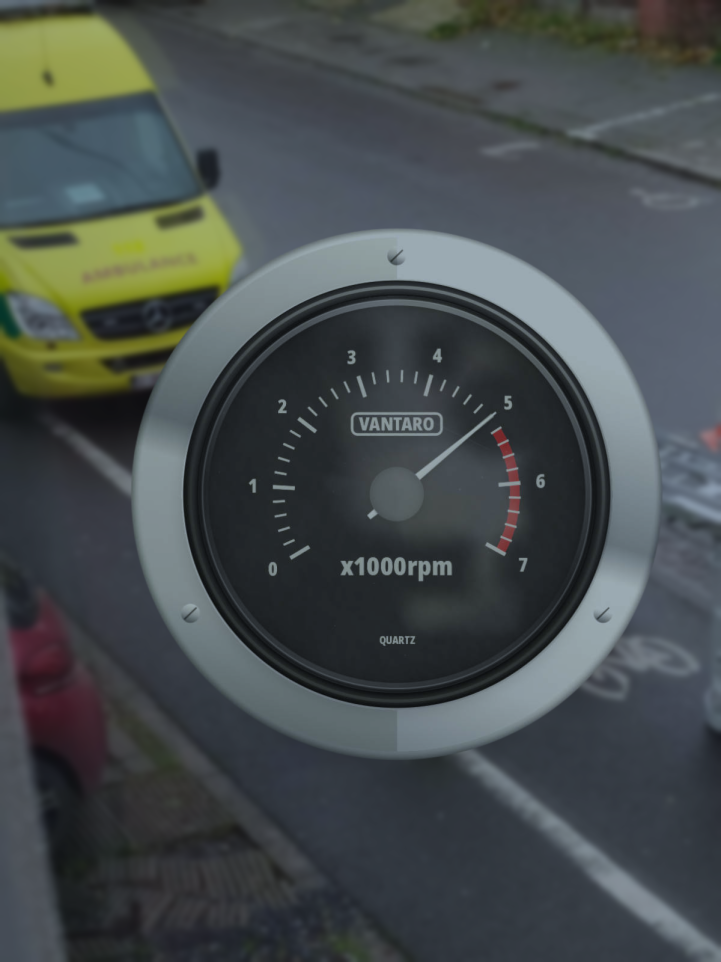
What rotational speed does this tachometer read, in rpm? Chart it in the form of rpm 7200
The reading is rpm 5000
